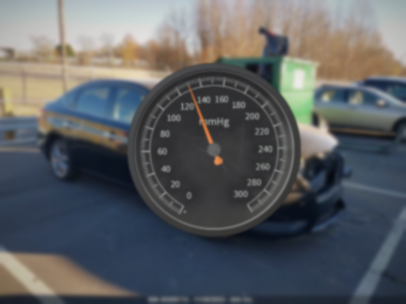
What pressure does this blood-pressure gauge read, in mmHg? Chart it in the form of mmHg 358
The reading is mmHg 130
